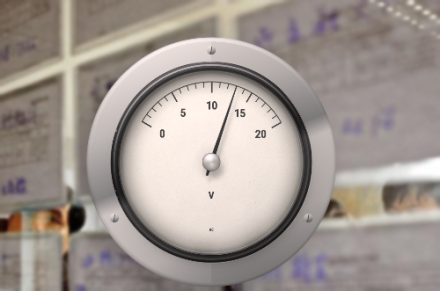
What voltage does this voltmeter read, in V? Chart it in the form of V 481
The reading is V 13
